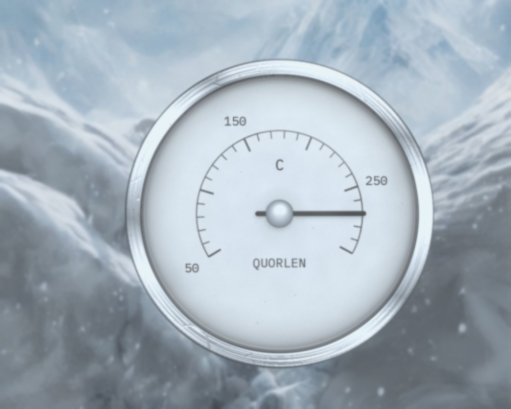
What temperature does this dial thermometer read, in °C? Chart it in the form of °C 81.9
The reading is °C 270
